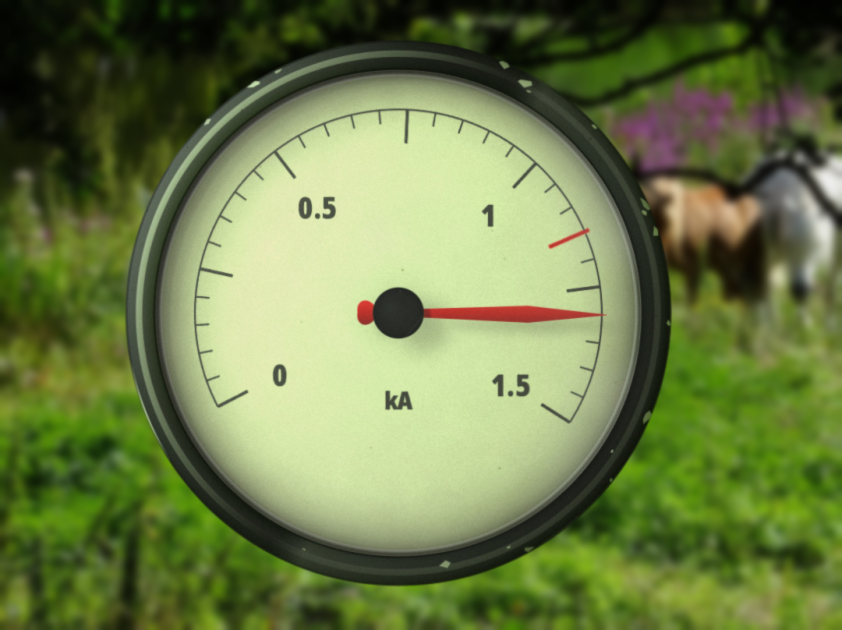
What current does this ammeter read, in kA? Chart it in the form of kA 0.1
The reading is kA 1.3
